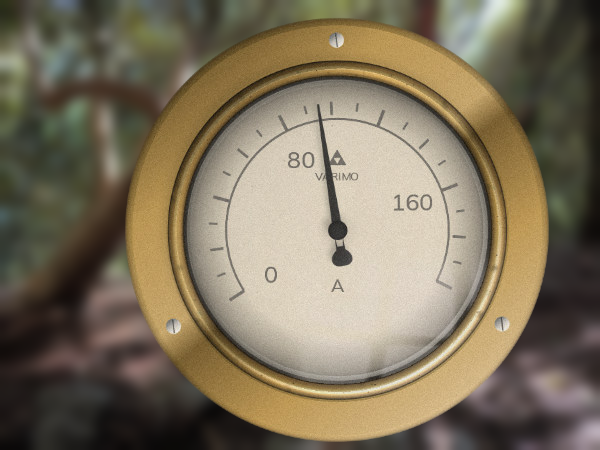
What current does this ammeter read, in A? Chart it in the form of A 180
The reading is A 95
